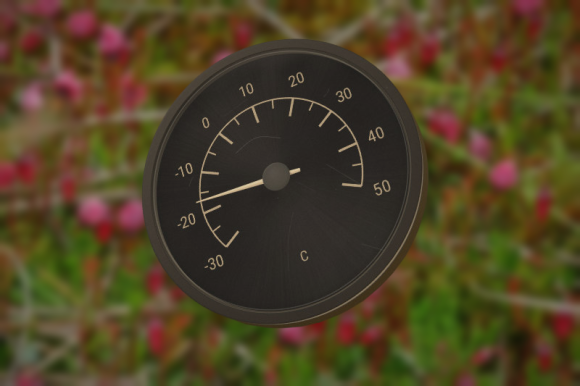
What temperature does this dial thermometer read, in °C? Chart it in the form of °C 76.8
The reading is °C -17.5
